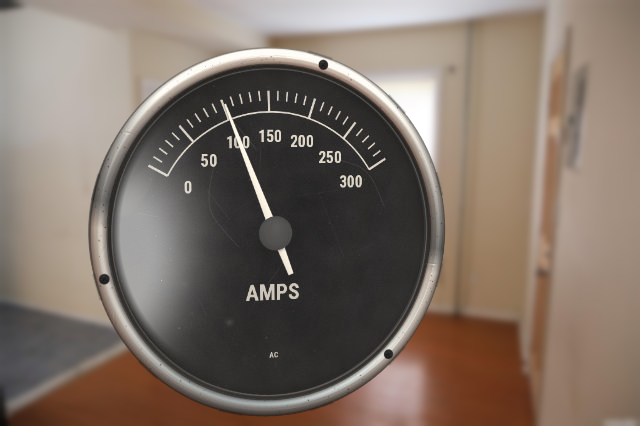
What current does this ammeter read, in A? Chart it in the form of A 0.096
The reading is A 100
